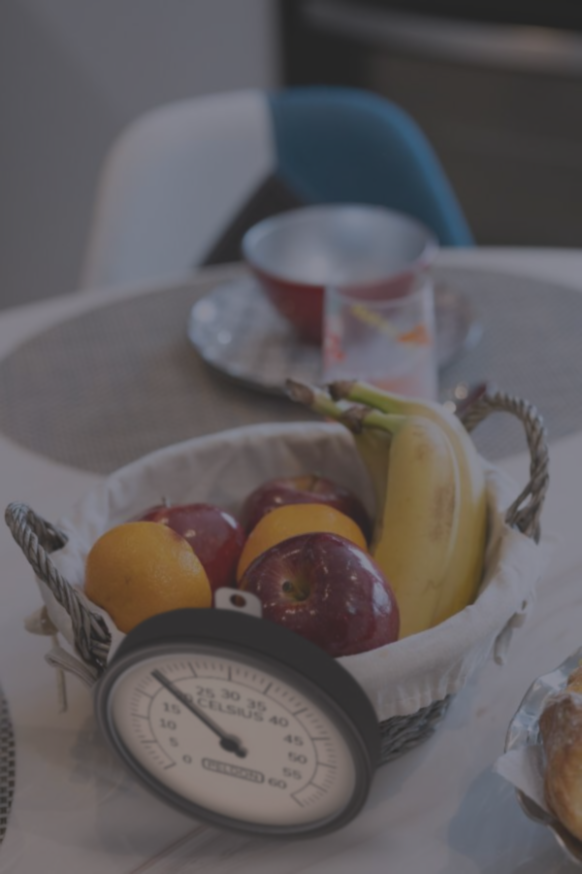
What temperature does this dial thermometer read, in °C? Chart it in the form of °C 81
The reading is °C 20
